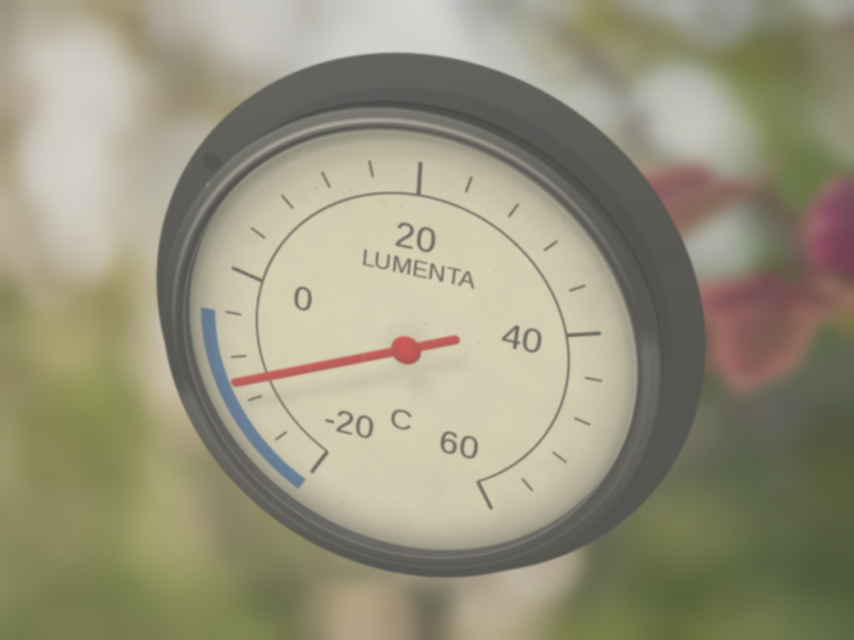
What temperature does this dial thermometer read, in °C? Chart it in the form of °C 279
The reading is °C -10
